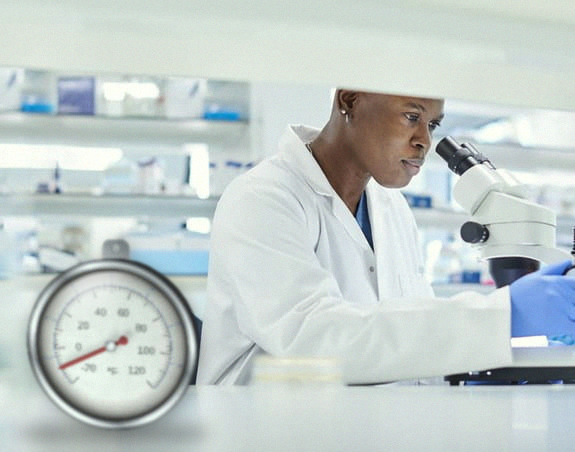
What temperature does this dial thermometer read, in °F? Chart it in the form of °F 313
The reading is °F -10
